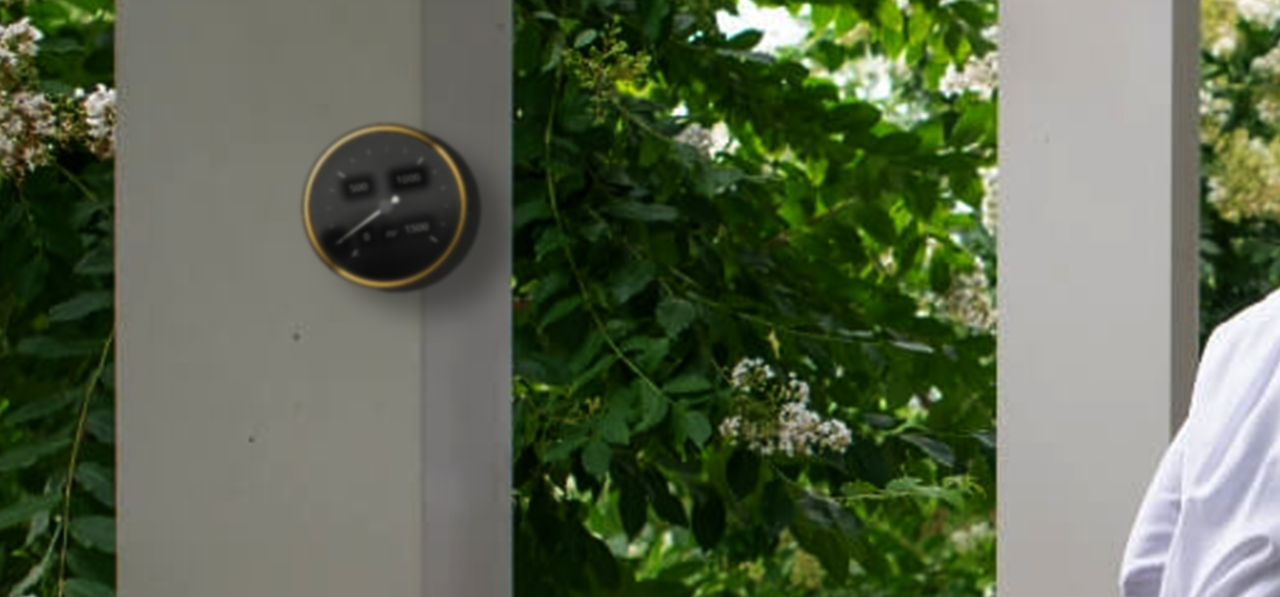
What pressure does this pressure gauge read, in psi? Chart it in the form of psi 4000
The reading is psi 100
